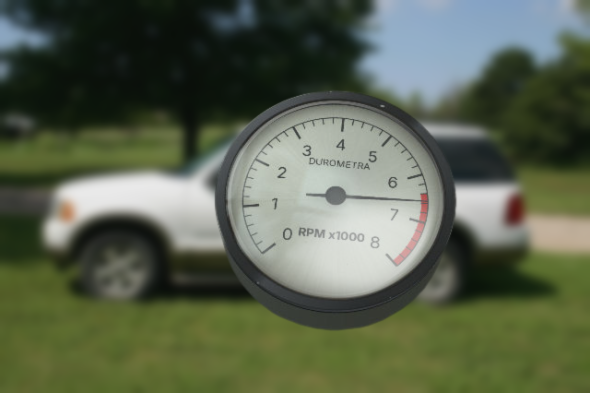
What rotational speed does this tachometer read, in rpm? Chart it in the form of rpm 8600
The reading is rpm 6600
